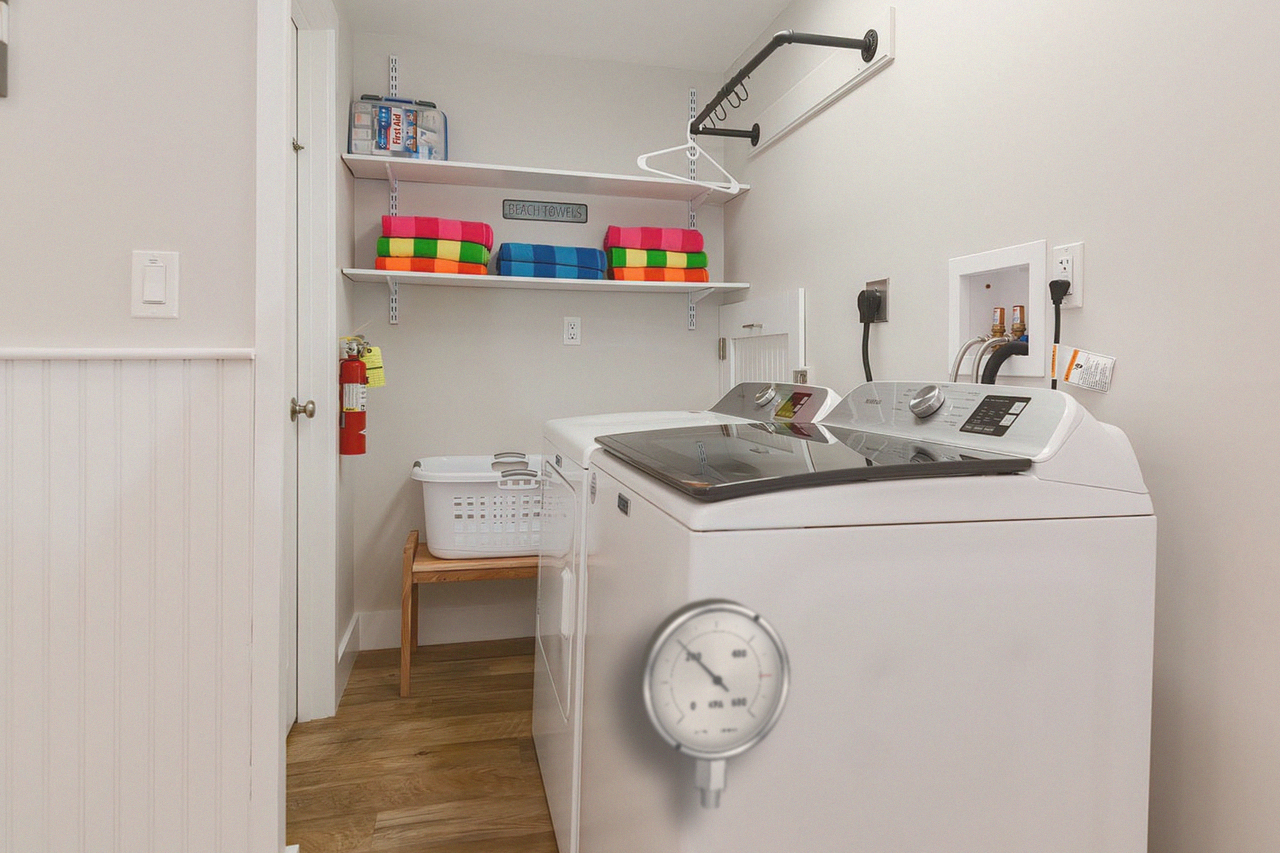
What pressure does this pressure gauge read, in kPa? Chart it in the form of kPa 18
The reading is kPa 200
